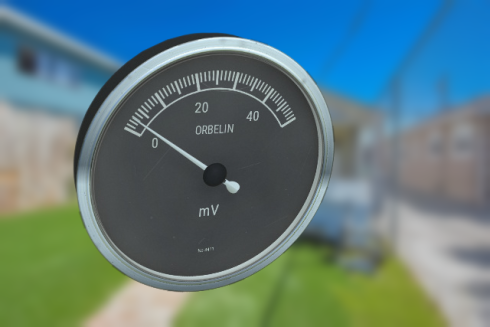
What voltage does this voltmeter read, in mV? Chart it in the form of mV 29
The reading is mV 3
